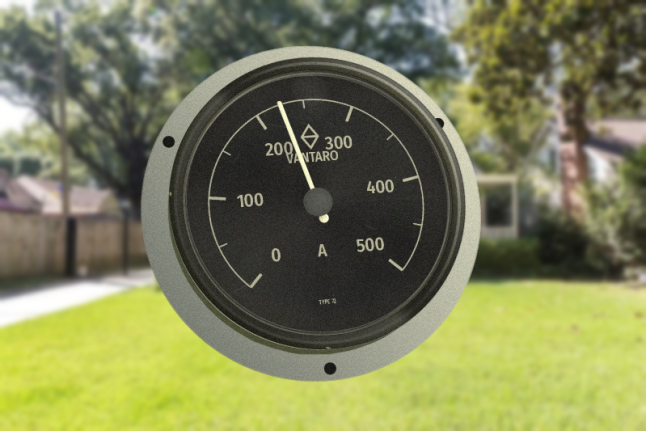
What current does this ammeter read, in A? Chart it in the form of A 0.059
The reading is A 225
